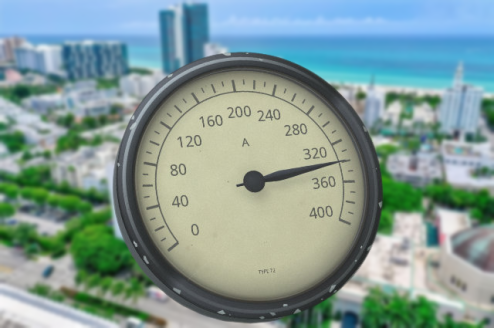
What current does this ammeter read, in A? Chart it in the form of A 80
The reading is A 340
